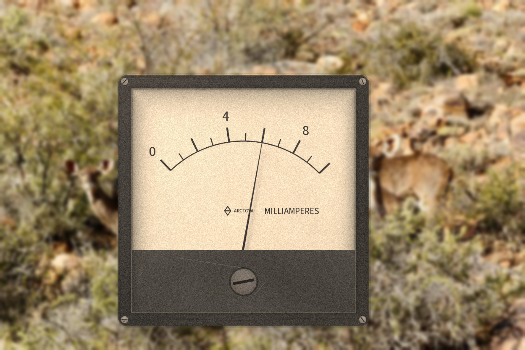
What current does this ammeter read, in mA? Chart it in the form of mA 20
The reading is mA 6
